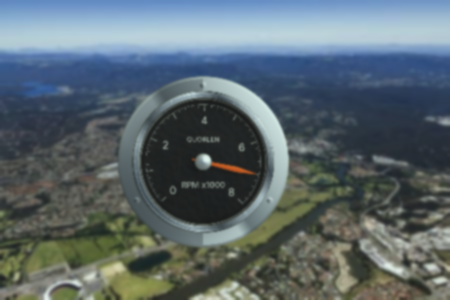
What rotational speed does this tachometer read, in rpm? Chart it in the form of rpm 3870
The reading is rpm 7000
